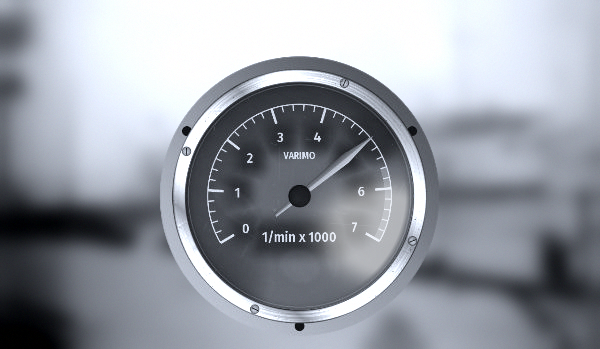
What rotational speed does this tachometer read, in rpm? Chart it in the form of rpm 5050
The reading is rpm 5000
